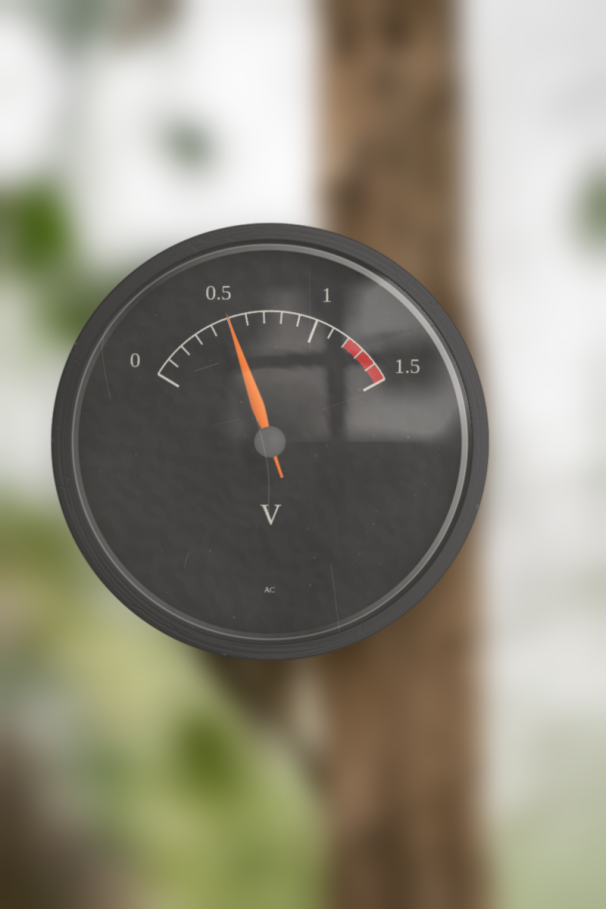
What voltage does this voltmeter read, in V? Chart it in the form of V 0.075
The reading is V 0.5
